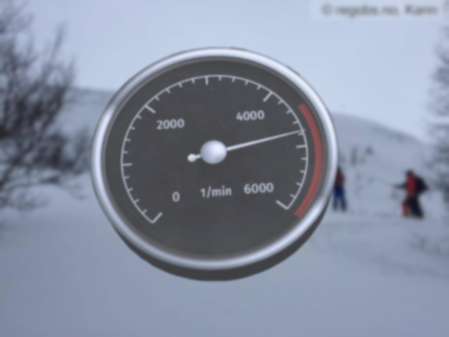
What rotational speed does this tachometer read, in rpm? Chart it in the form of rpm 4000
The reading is rpm 4800
